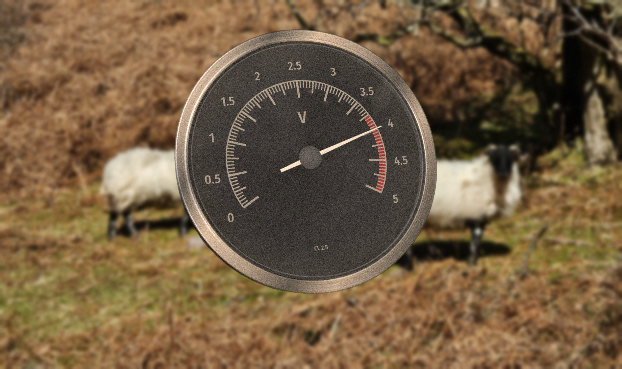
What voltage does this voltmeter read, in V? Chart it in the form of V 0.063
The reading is V 4
